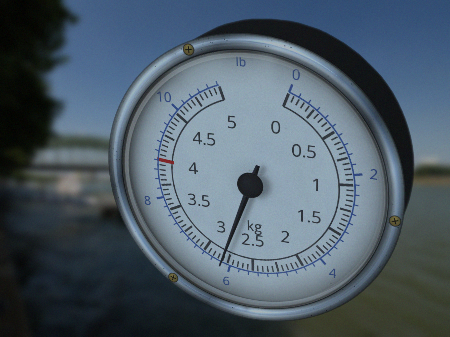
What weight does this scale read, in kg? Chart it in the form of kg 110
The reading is kg 2.8
